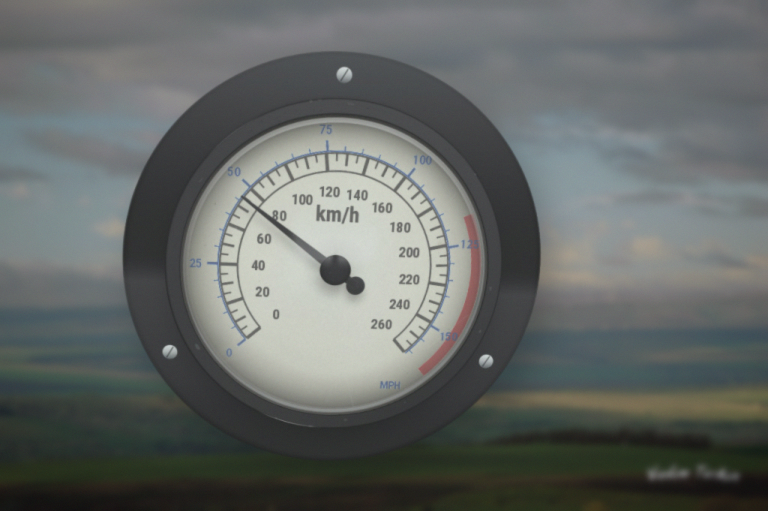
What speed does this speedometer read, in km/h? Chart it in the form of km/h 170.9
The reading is km/h 75
